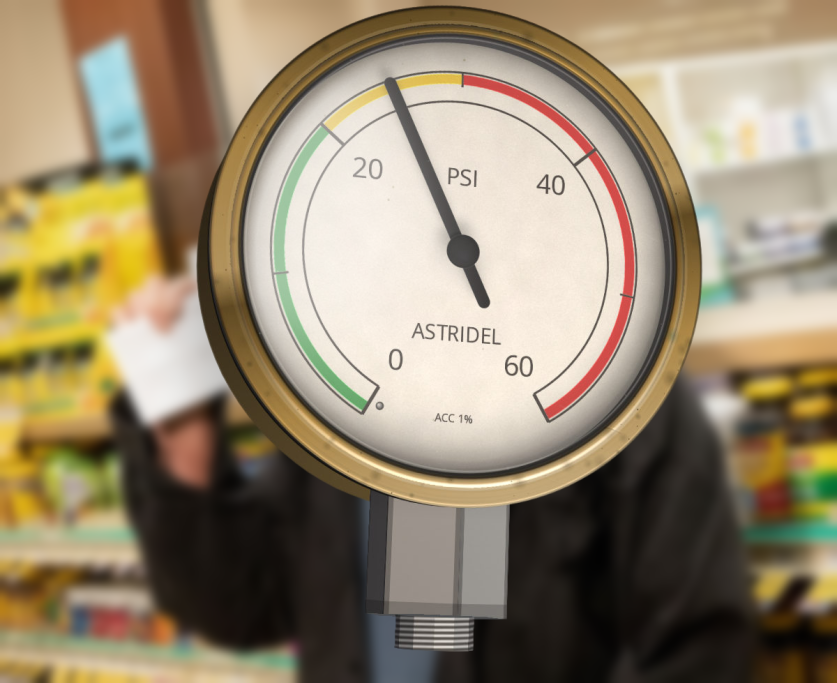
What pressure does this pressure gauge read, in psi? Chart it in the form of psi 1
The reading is psi 25
